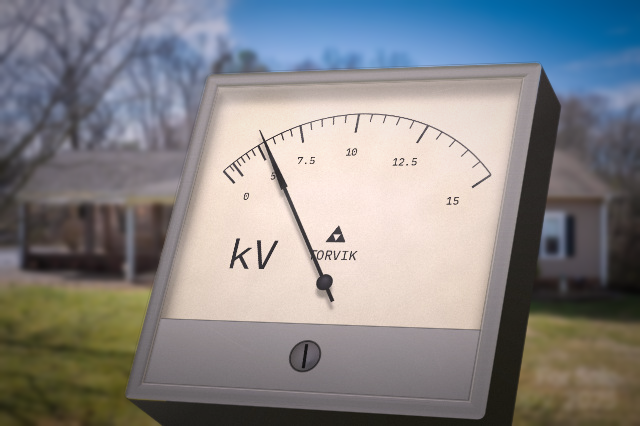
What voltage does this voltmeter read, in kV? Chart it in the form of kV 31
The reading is kV 5.5
